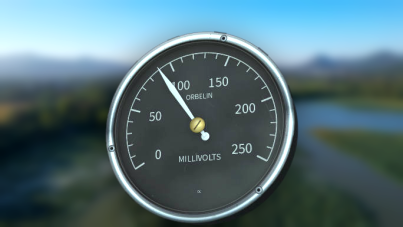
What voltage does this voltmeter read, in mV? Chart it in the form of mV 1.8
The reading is mV 90
